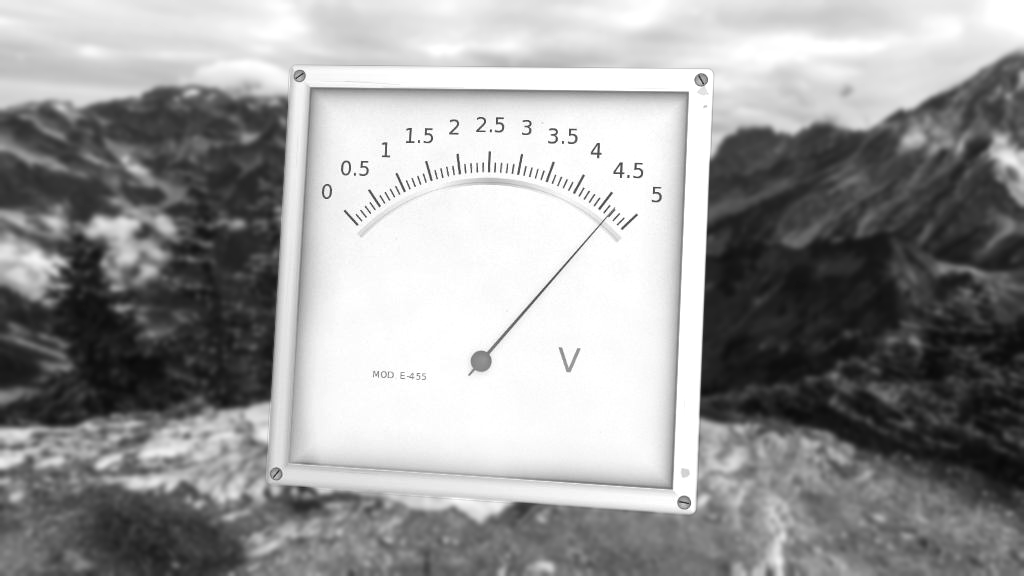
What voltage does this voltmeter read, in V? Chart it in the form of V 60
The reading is V 4.7
